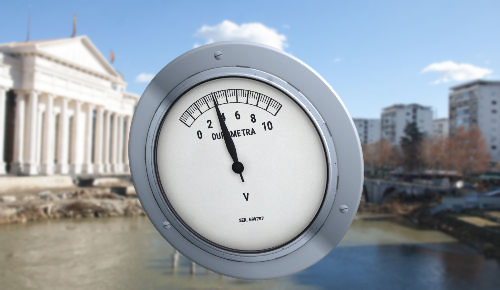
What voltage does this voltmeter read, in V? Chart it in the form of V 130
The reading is V 4
